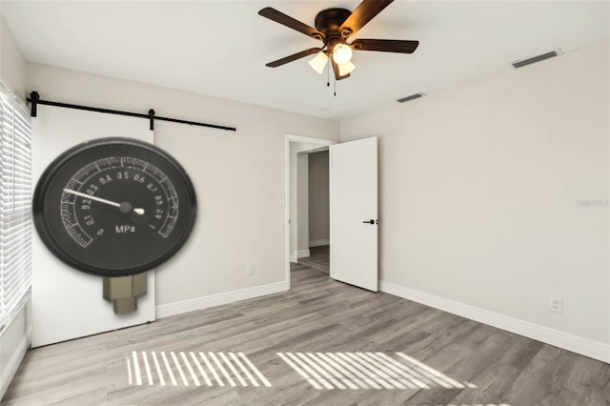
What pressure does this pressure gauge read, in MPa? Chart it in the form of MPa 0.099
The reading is MPa 0.25
